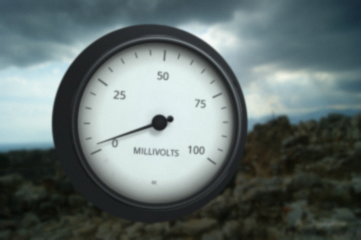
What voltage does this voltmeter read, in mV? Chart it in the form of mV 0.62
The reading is mV 2.5
